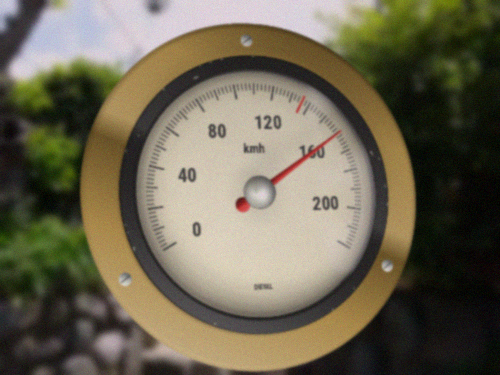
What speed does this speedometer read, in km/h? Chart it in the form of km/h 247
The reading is km/h 160
